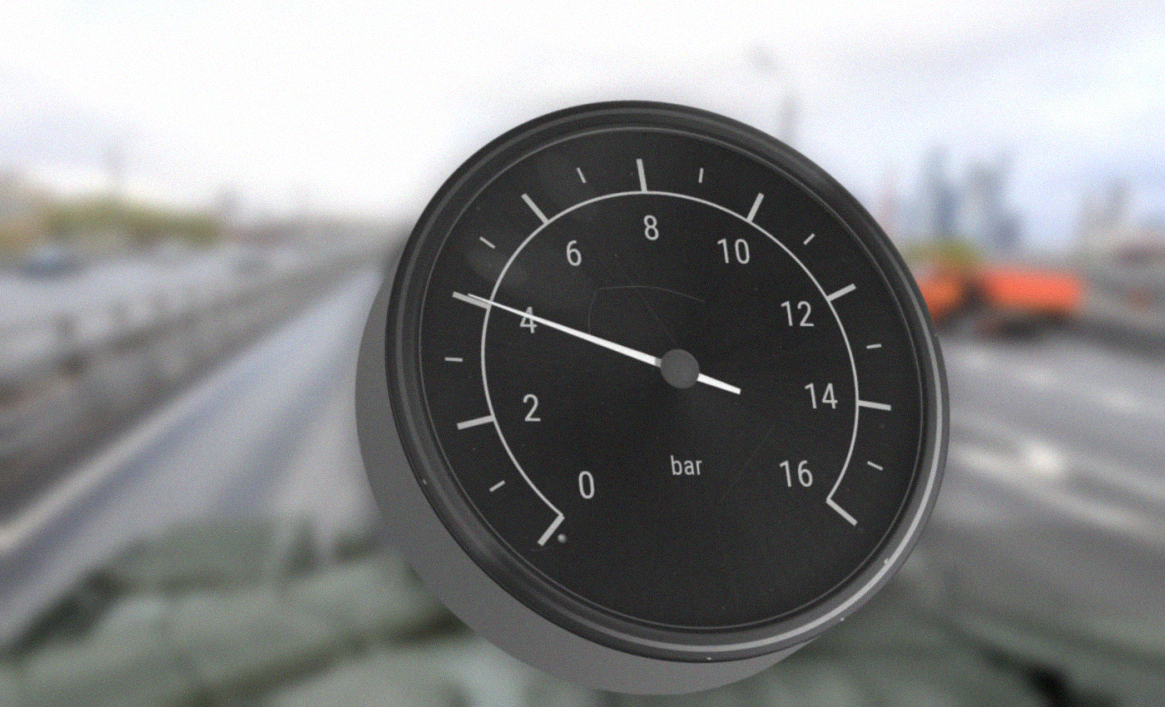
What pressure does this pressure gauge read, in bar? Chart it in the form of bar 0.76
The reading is bar 4
